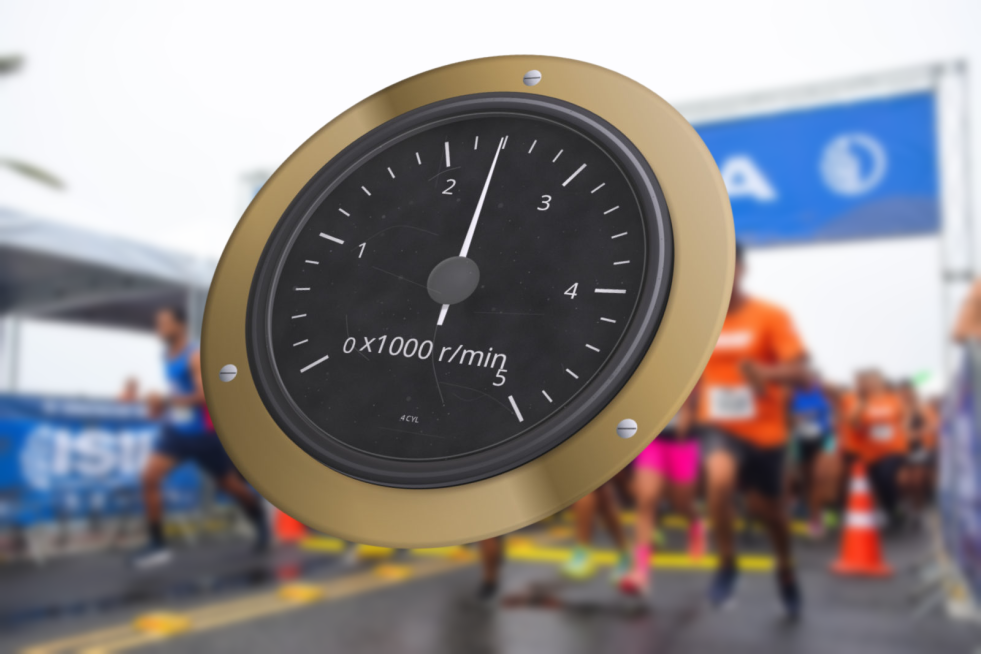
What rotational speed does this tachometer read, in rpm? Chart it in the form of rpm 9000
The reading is rpm 2400
